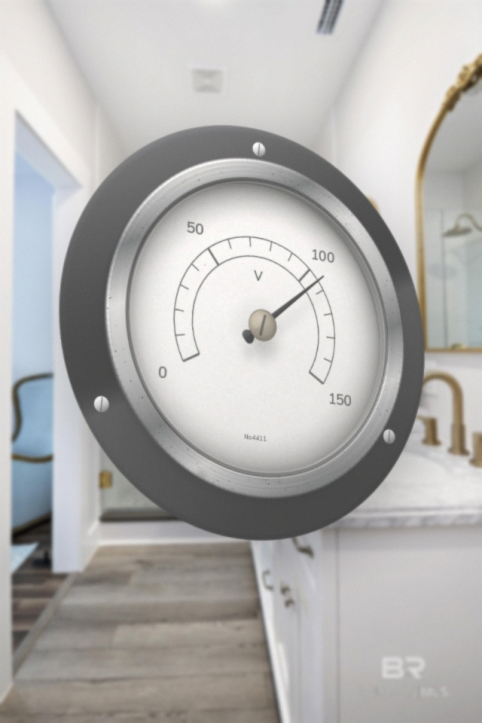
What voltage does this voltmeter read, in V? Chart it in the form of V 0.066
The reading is V 105
